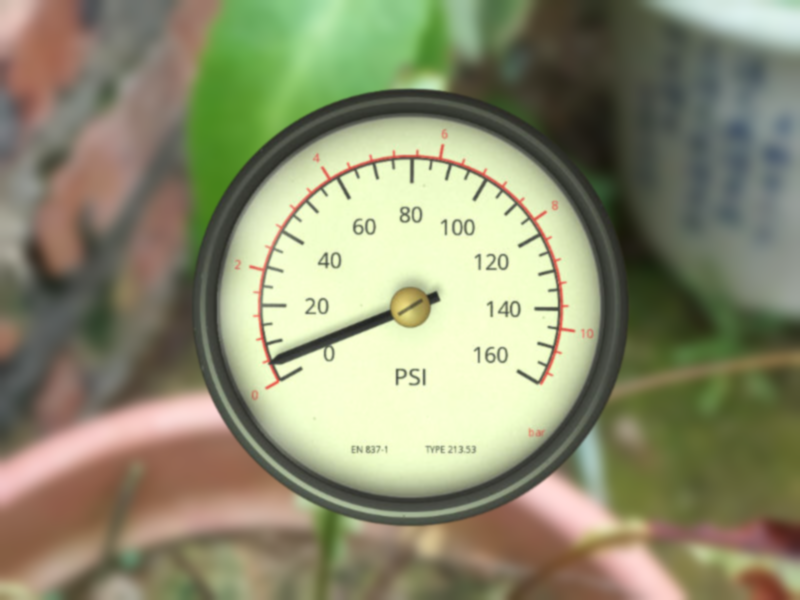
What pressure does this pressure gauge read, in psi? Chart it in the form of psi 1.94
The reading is psi 5
